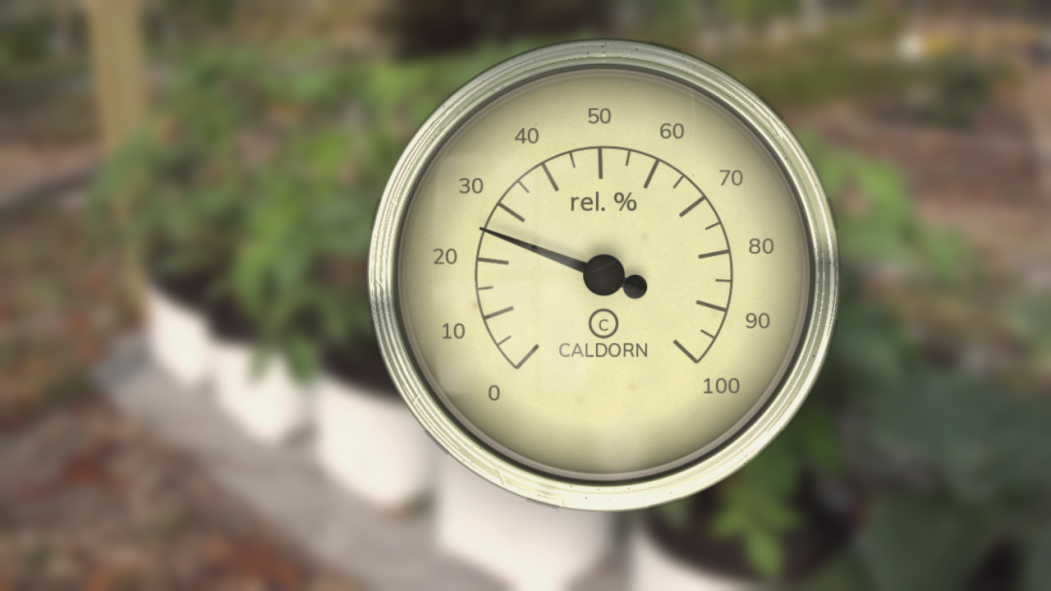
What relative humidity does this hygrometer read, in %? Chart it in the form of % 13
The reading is % 25
